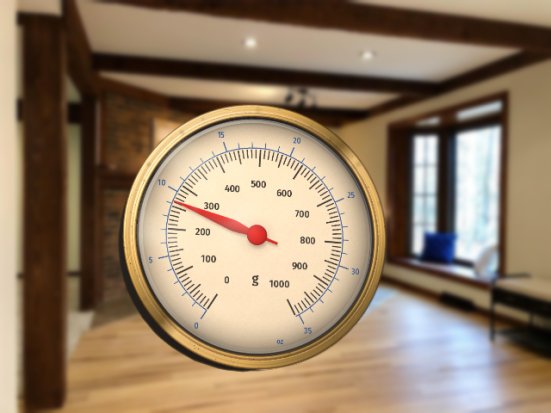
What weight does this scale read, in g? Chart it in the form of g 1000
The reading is g 260
